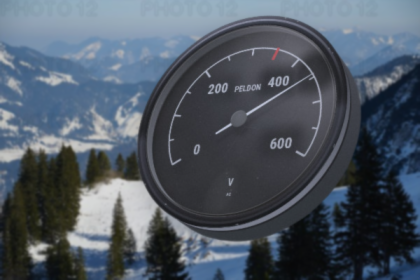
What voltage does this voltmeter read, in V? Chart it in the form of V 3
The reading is V 450
